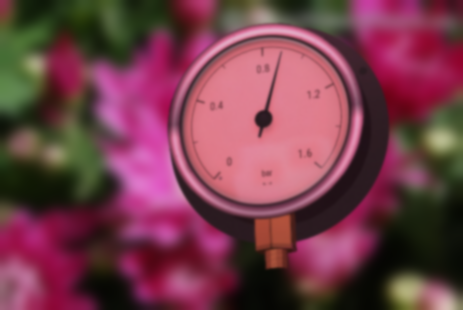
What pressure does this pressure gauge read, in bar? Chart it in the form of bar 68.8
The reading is bar 0.9
